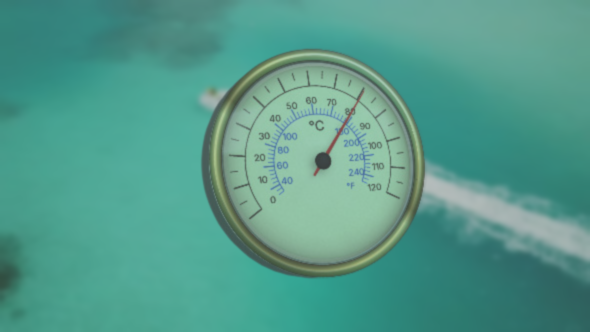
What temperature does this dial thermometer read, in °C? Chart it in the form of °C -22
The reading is °C 80
